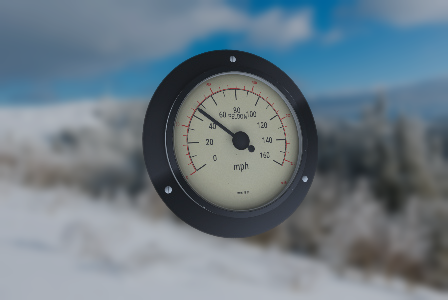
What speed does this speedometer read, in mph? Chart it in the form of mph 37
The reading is mph 45
